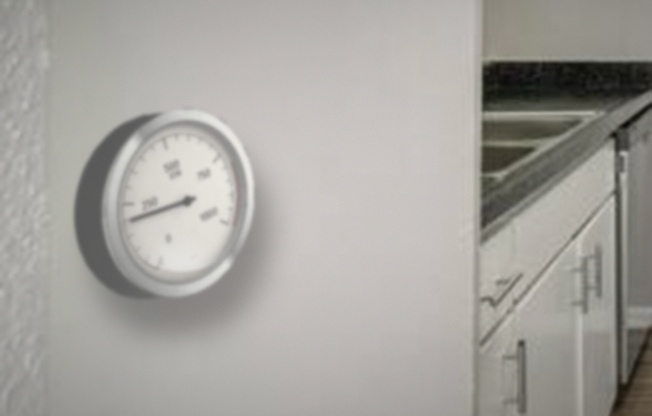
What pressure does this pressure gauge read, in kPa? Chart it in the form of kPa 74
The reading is kPa 200
